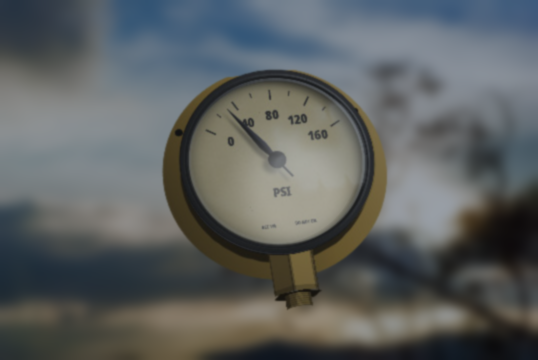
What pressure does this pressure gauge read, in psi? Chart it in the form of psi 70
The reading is psi 30
